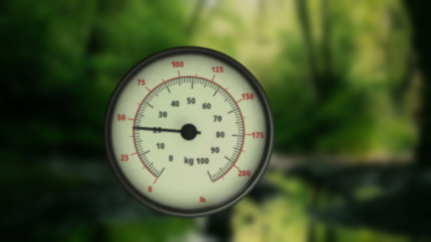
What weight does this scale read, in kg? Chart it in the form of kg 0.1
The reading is kg 20
